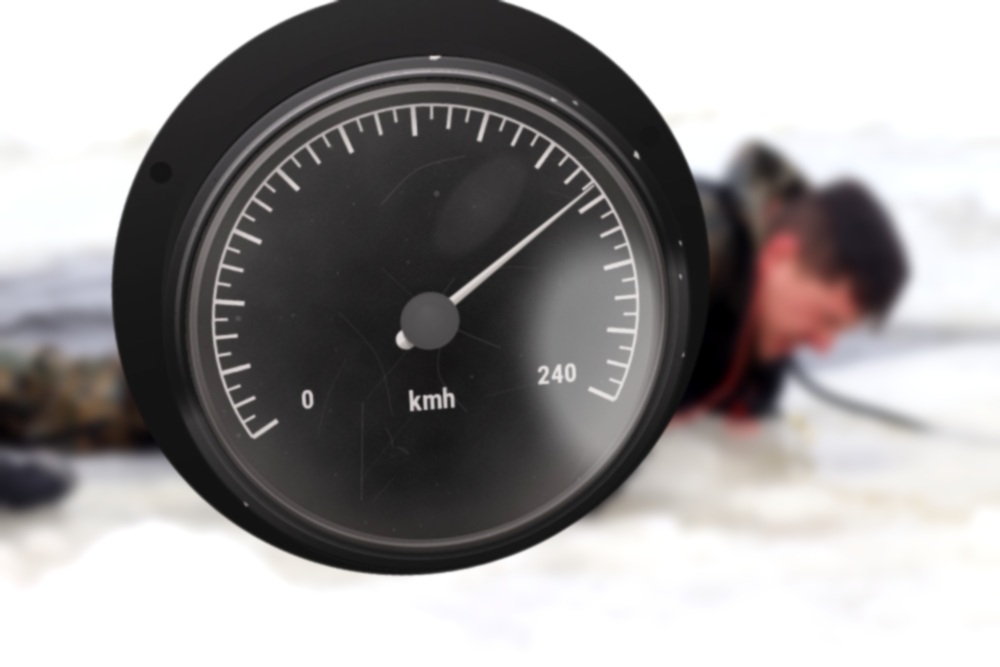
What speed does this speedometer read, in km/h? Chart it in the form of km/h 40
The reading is km/h 175
